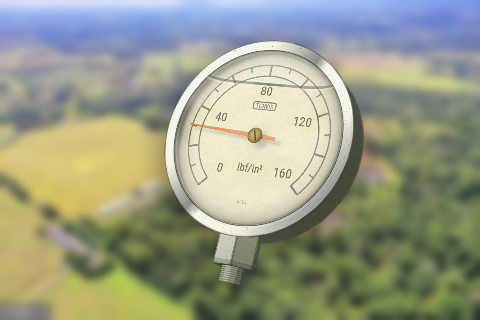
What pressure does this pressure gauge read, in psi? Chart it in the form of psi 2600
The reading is psi 30
